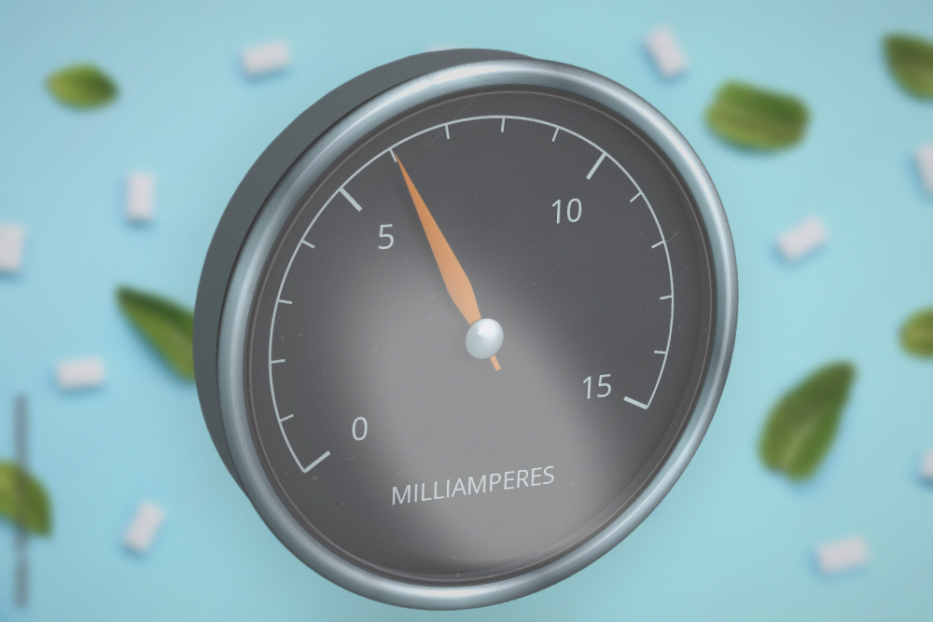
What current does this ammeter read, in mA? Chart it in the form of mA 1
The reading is mA 6
